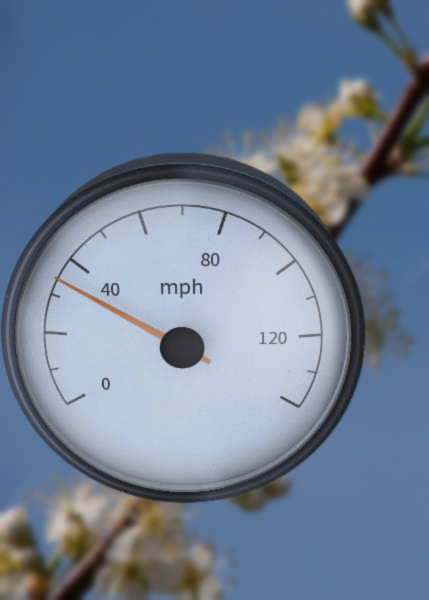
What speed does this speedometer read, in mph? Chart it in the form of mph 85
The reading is mph 35
